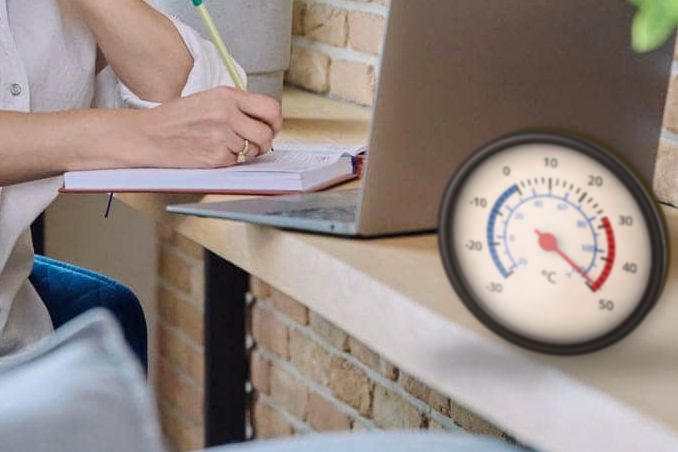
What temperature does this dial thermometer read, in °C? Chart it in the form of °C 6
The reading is °C 48
